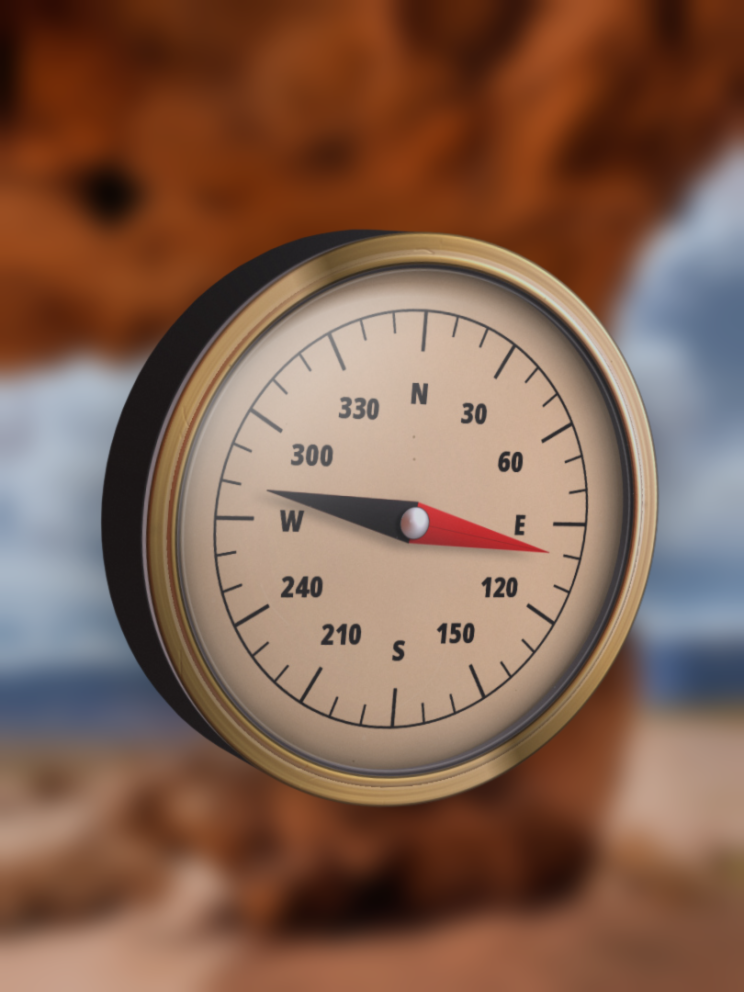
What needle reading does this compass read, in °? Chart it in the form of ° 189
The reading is ° 100
